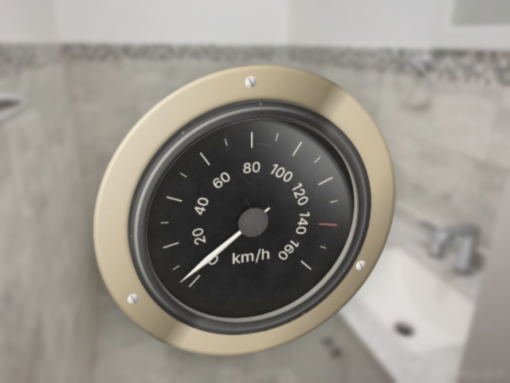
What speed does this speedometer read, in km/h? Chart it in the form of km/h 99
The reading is km/h 5
